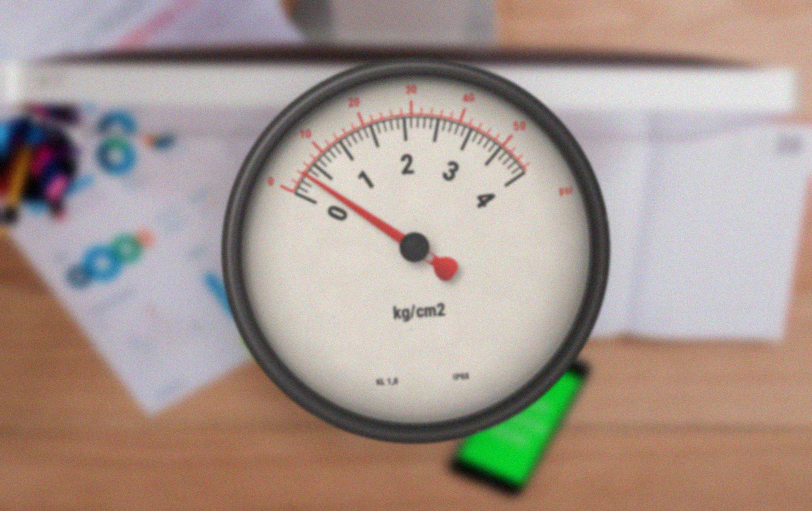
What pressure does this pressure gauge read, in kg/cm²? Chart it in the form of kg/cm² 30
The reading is kg/cm² 0.3
